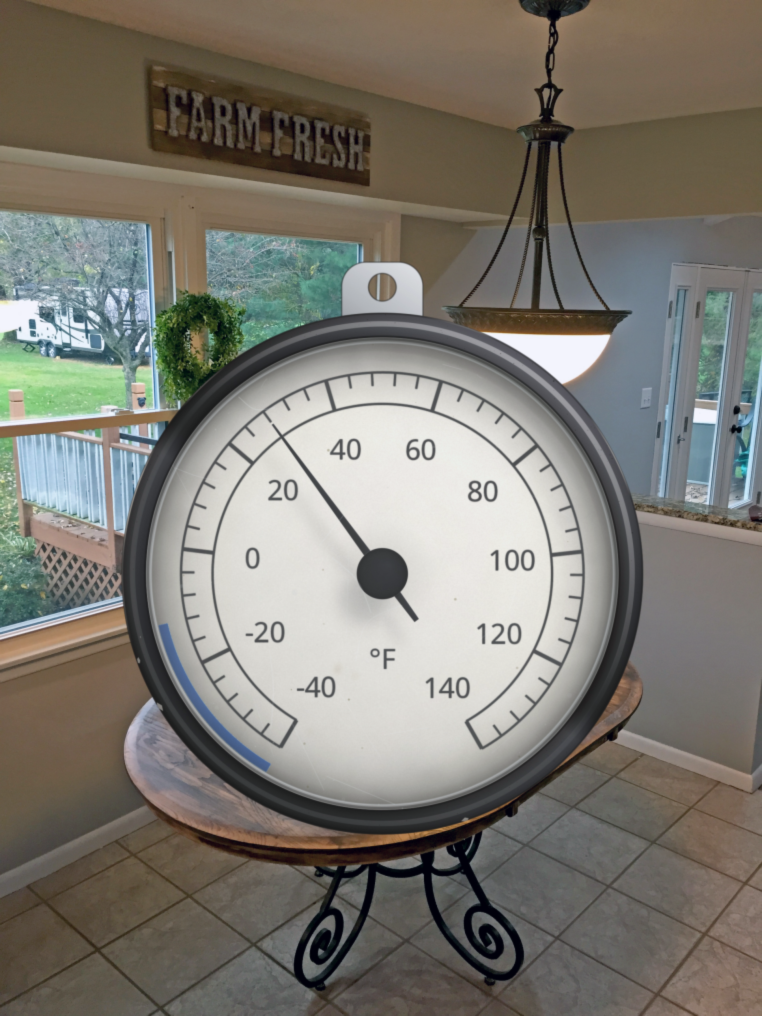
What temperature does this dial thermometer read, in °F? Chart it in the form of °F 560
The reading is °F 28
